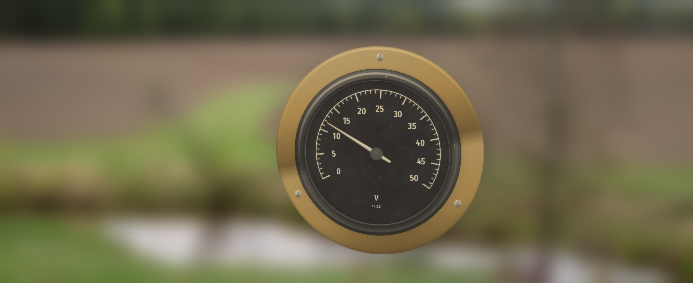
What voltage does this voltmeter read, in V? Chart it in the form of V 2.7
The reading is V 12
